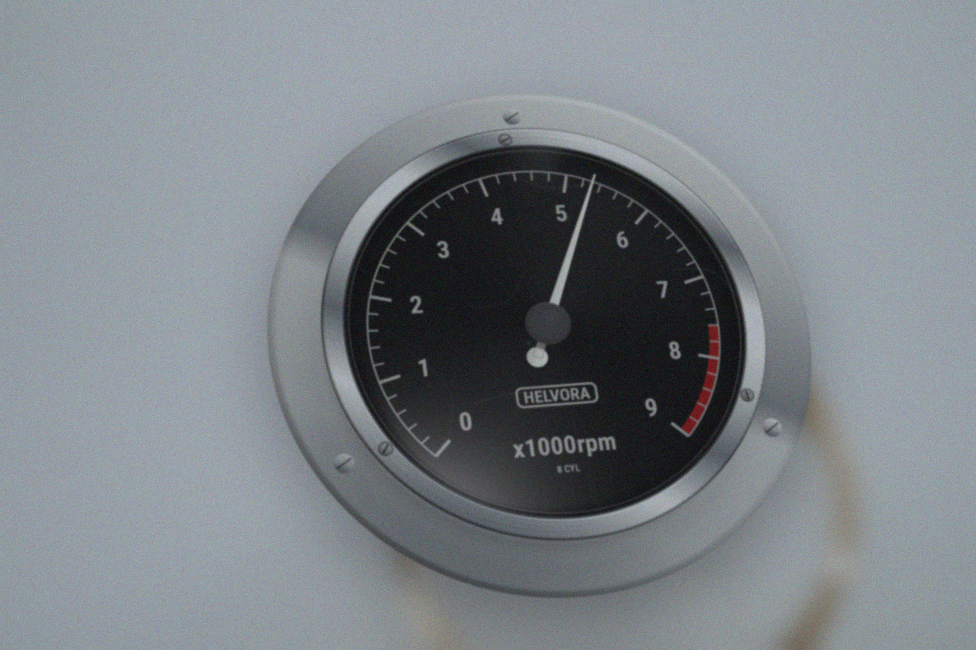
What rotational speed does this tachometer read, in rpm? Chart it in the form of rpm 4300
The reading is rpm 5300
